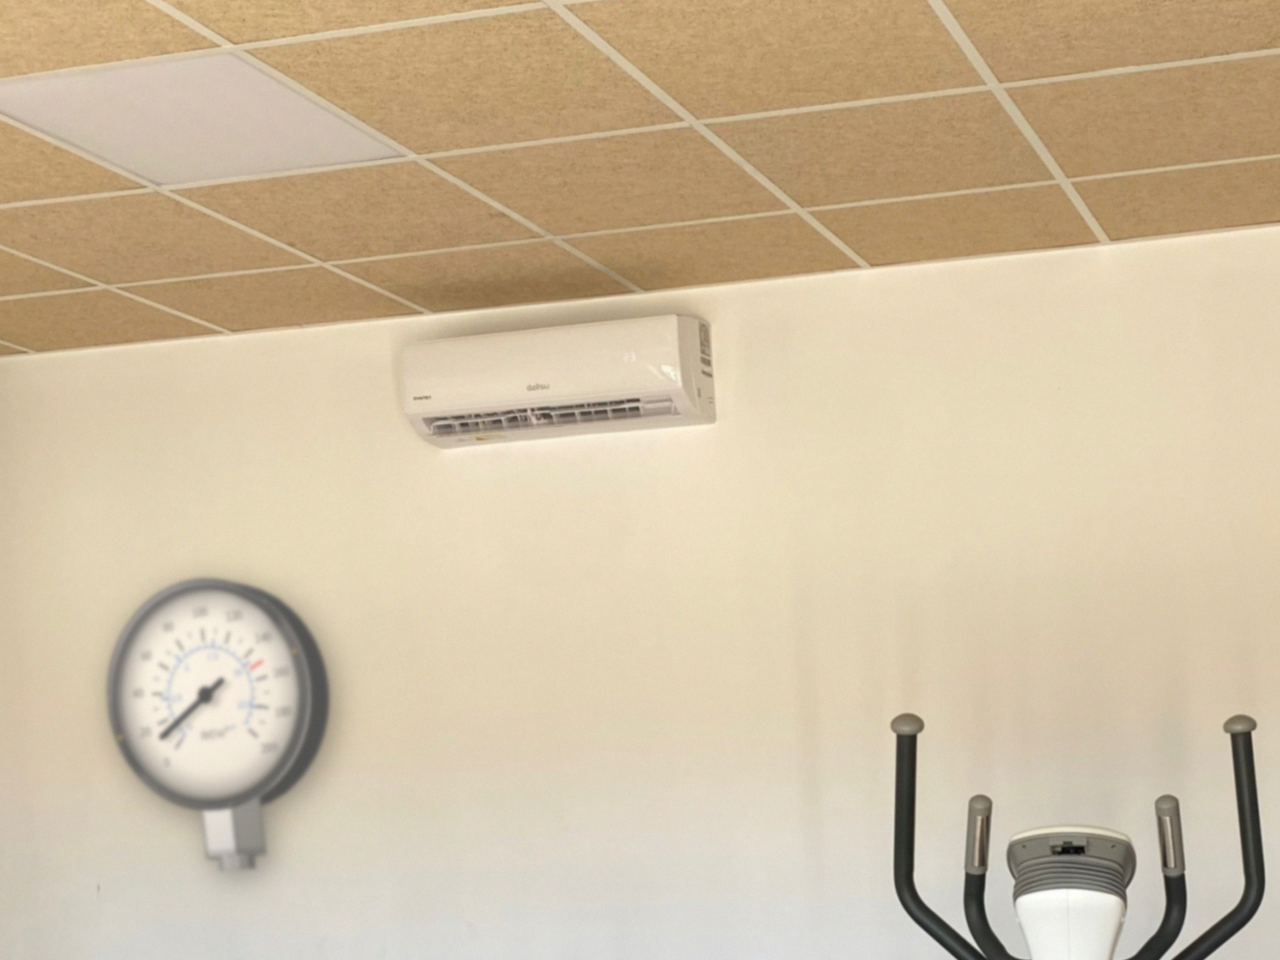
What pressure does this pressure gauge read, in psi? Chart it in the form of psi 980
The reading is psi 10
